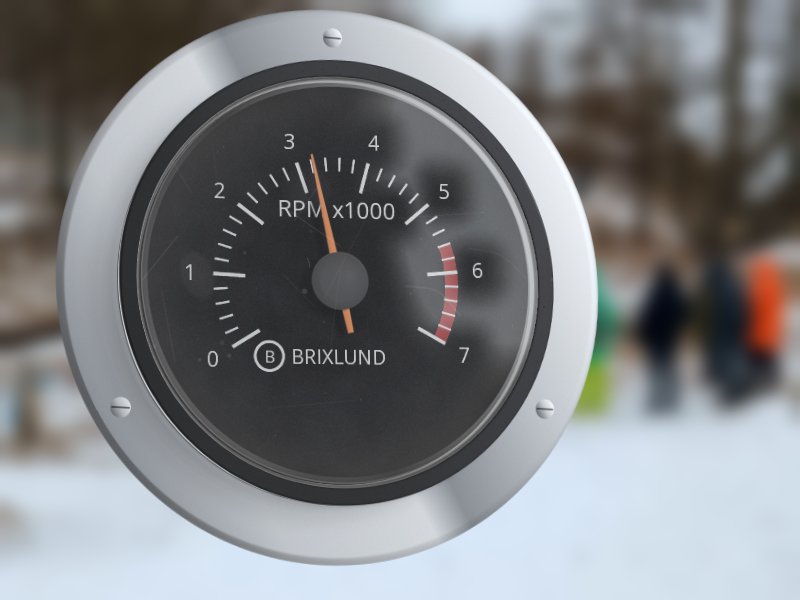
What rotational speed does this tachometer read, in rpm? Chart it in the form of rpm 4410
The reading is rpm 3200
